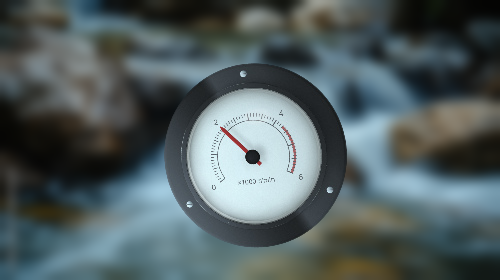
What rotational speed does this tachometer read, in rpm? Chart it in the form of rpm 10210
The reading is rpm 2000
